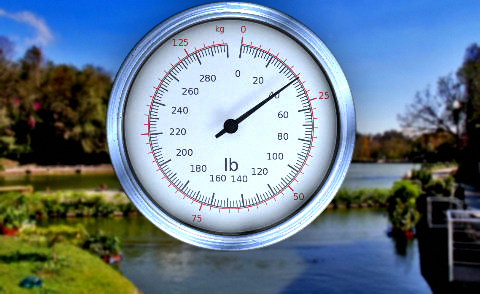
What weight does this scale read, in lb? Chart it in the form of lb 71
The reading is lb 40
